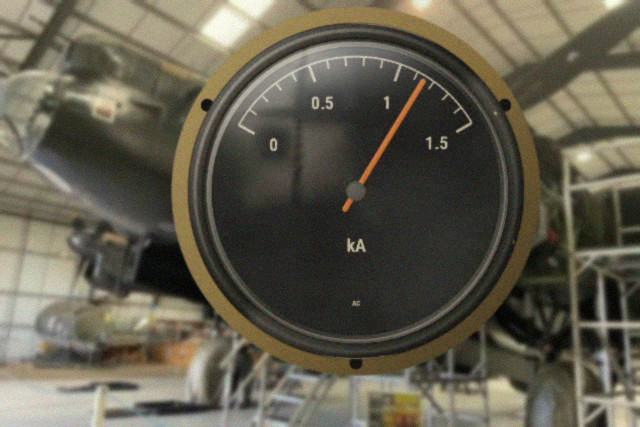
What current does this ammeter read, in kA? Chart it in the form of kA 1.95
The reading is kA 1.15
